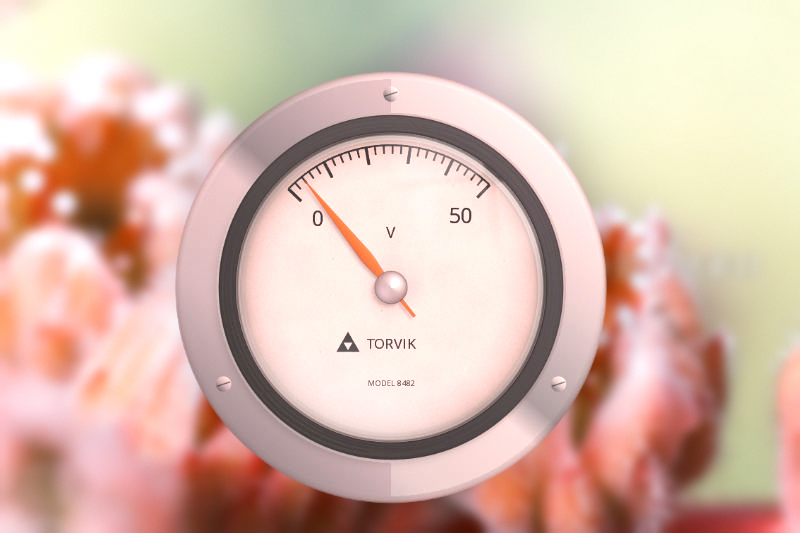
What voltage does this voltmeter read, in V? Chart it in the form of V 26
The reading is V 4
